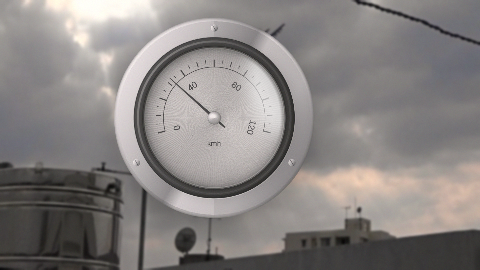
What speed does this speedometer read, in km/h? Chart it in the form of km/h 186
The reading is km/h 32.5
